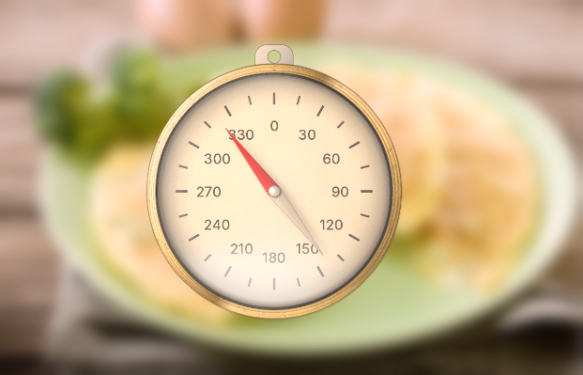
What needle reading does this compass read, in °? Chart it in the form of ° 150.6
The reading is ° 322.5
